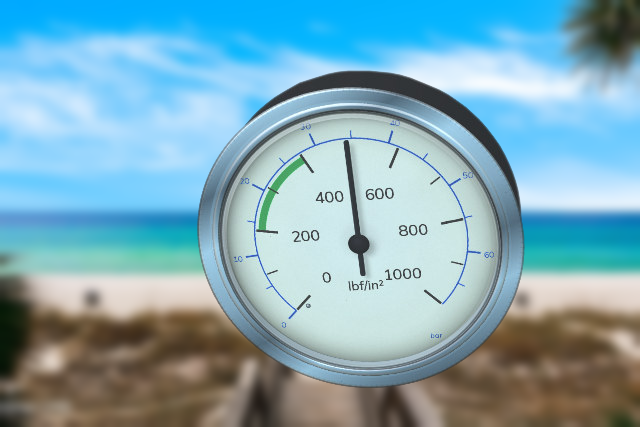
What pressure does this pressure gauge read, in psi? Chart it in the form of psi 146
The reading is psi 500
